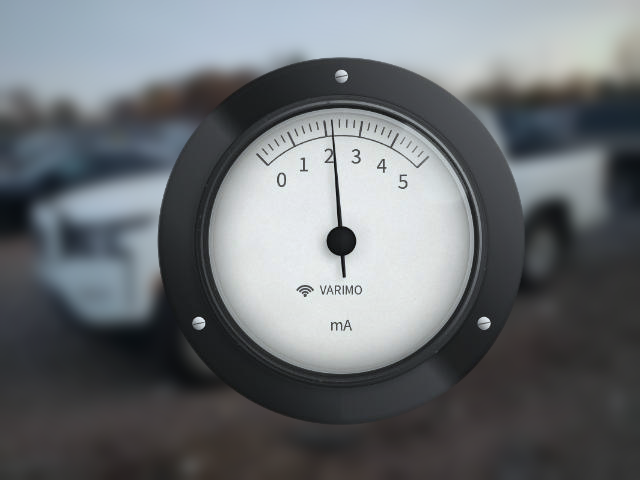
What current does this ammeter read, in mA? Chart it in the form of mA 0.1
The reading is mA 2.2
